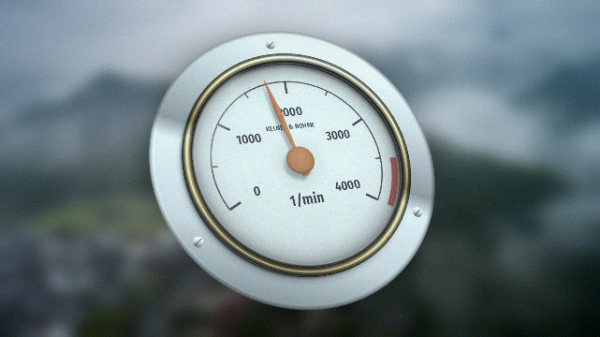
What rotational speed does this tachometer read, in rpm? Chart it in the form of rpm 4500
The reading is rpm 1750
